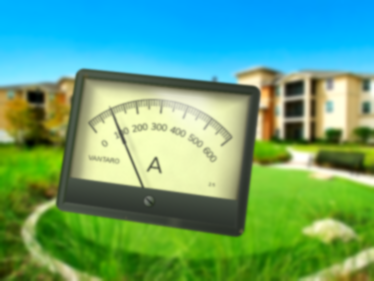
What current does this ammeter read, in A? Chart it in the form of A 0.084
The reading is A 100
